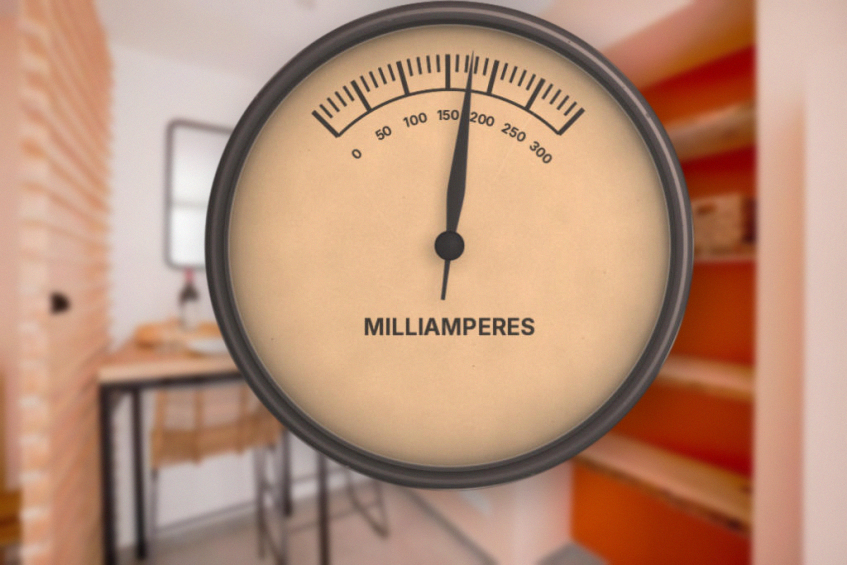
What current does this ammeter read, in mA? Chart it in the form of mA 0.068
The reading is mA 175
